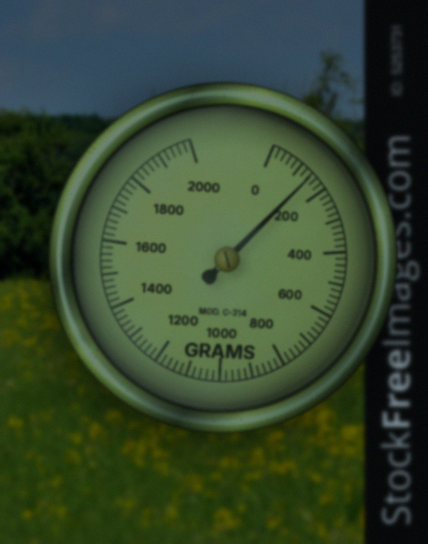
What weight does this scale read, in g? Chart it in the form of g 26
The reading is g 140
